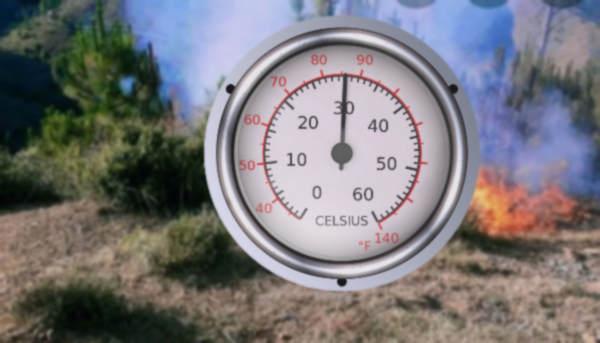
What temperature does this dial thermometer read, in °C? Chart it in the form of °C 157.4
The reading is °C 30
